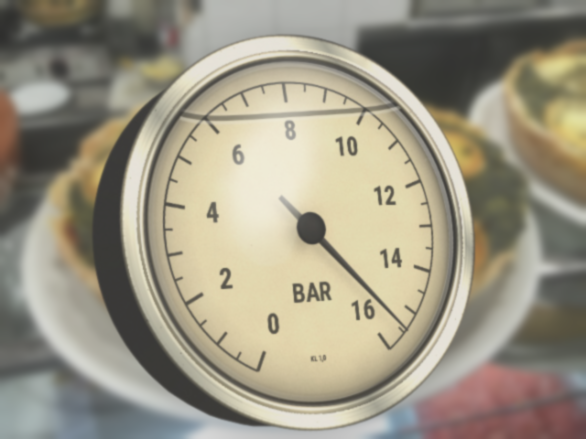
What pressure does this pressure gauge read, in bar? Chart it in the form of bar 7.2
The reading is bar 15.5
